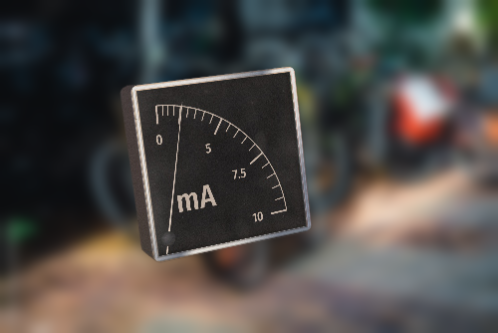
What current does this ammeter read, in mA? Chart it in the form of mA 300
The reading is mA 2.5
